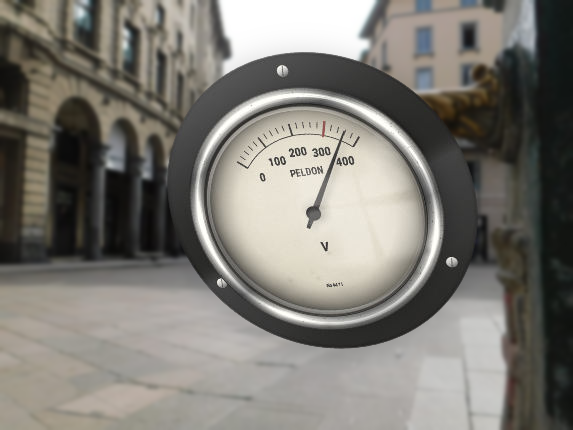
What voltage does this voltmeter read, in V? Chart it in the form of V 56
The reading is V 360
